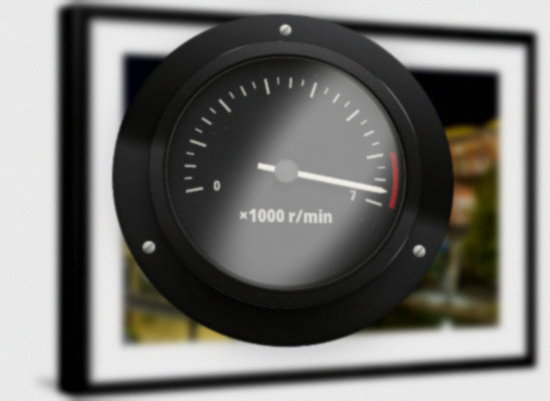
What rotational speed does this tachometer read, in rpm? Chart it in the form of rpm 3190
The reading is rpm 6750
